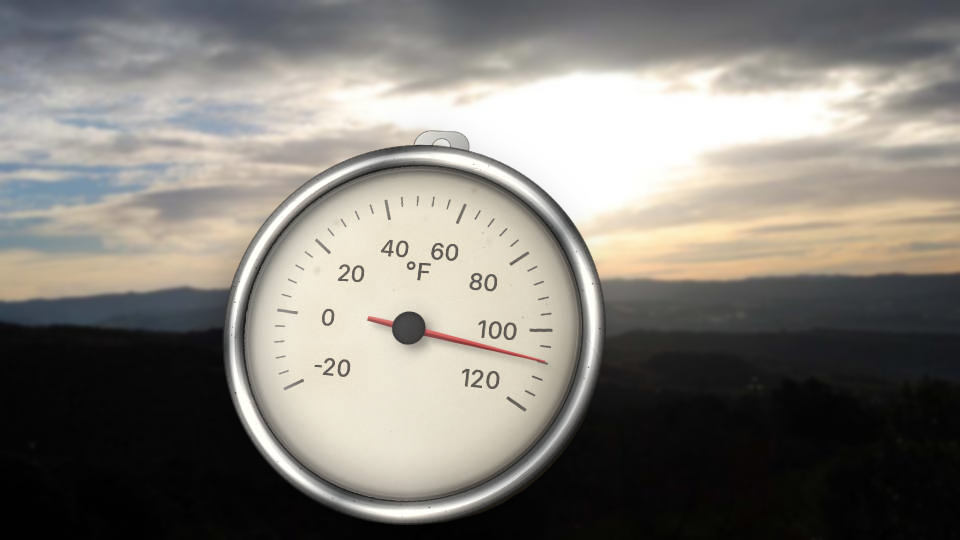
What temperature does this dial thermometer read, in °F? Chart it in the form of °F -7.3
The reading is °F 108
